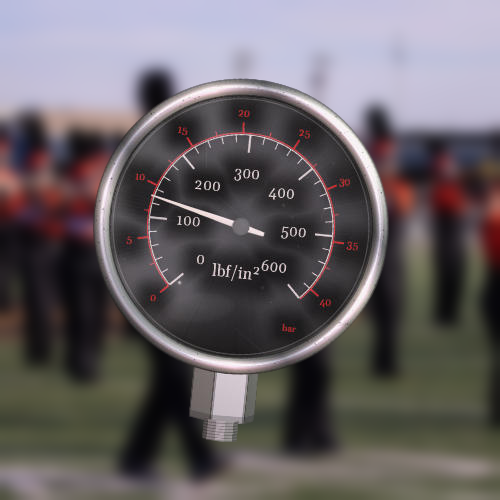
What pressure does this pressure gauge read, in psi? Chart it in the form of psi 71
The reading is psi 130
